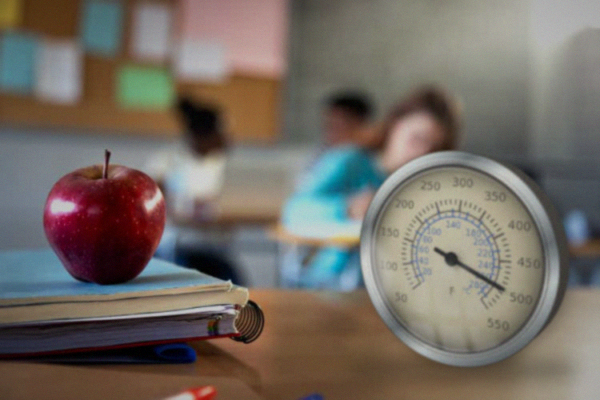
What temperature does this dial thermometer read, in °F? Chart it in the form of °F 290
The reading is °F 500
